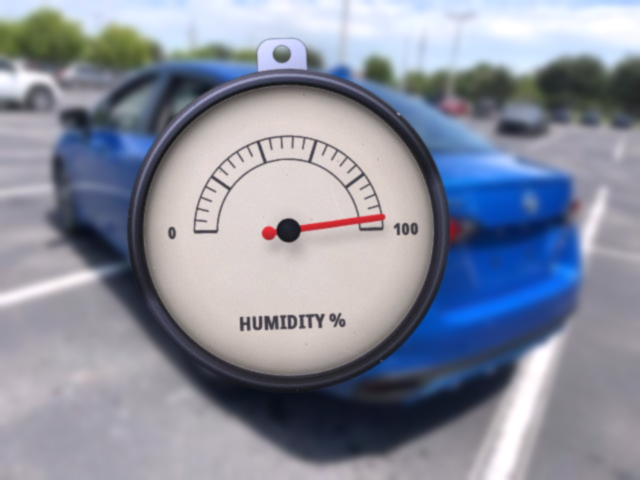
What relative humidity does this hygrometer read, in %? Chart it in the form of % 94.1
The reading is % 96
